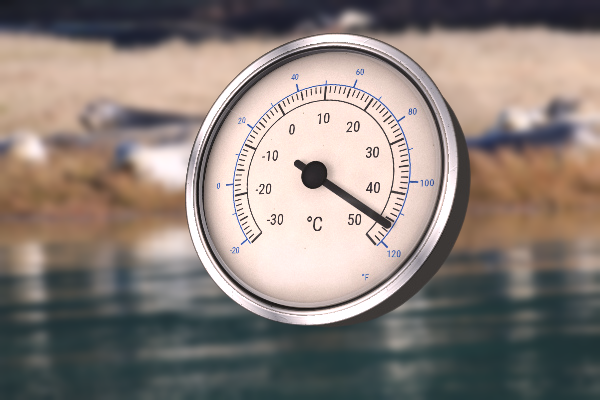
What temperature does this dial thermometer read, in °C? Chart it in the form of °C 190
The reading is °C 46
